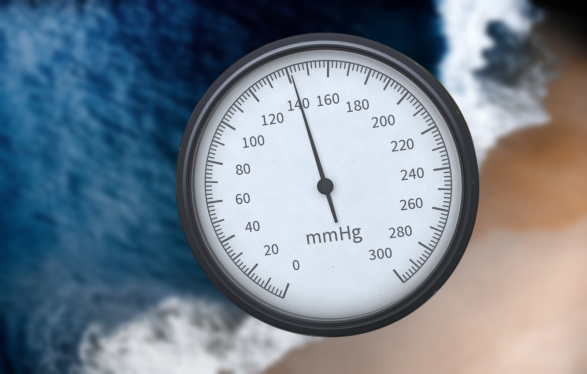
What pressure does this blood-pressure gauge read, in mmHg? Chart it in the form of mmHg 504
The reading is mmHg 142
